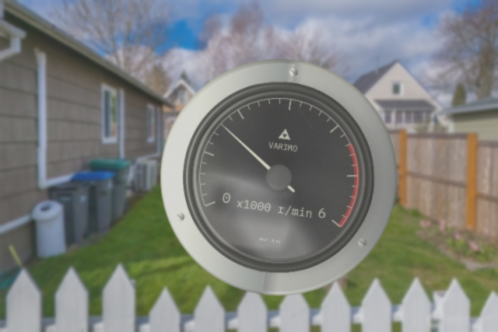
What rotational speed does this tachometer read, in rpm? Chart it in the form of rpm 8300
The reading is rpm 1600
